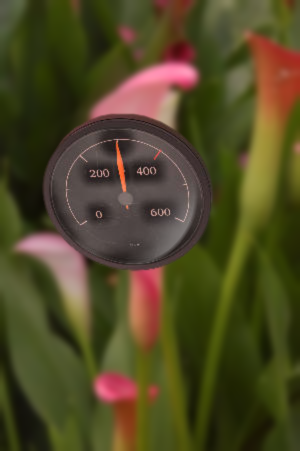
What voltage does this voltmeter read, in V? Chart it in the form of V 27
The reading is V 300
